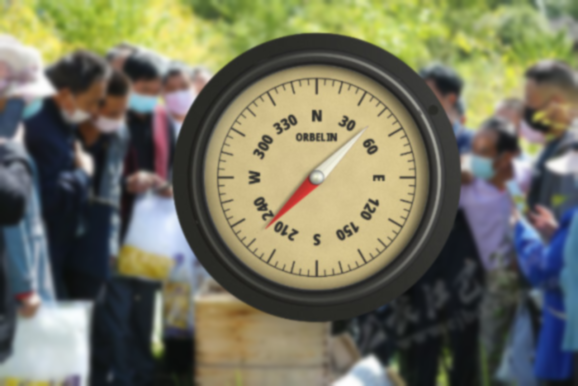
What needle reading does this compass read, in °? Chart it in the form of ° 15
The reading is ° 225
